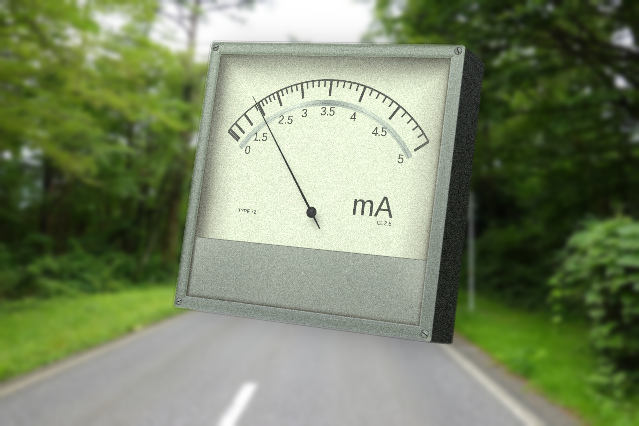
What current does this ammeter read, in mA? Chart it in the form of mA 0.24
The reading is mA 2
